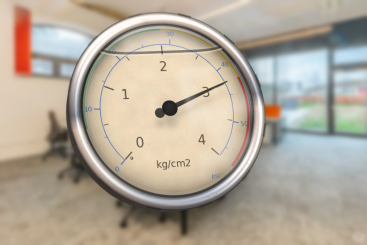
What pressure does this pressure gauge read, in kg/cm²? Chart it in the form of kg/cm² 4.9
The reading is kg/cm² 3
